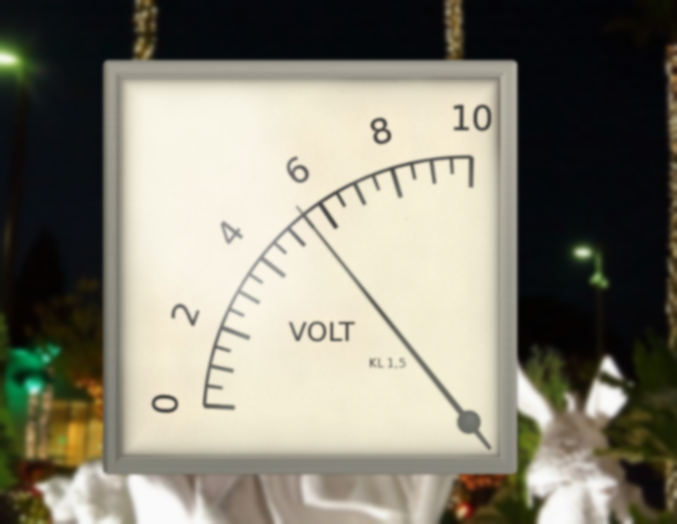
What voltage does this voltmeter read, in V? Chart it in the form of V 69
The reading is V 5.5
